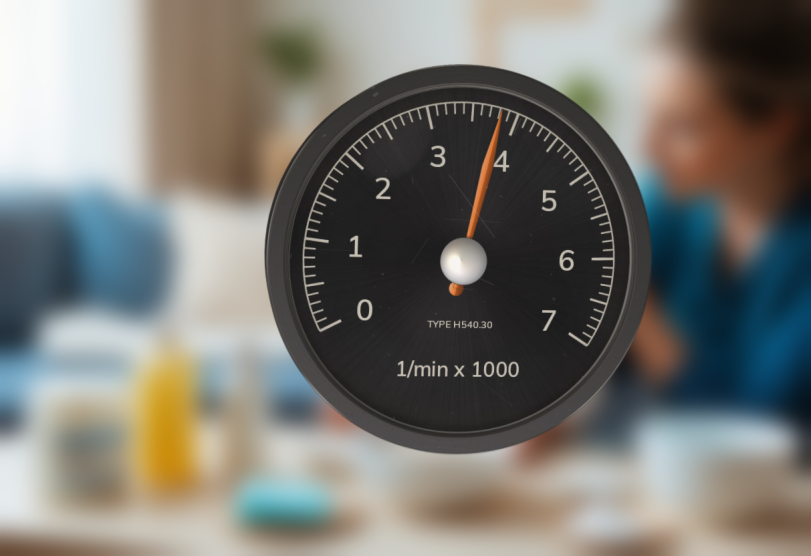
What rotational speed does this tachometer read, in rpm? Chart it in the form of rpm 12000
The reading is rpm 3800
